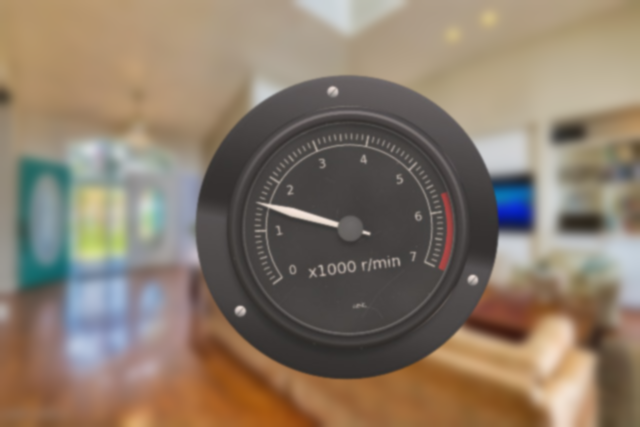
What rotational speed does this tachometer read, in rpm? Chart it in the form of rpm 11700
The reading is rpm 1500
